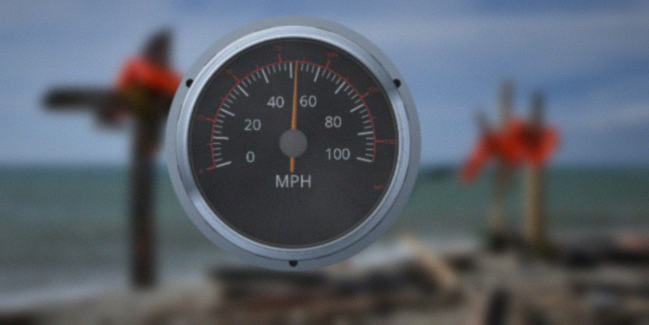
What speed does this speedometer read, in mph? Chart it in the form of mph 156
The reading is mph 52
